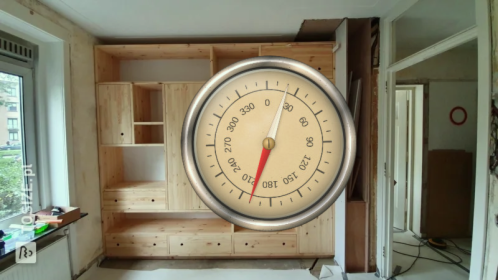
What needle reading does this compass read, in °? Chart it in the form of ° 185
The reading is ° 200
